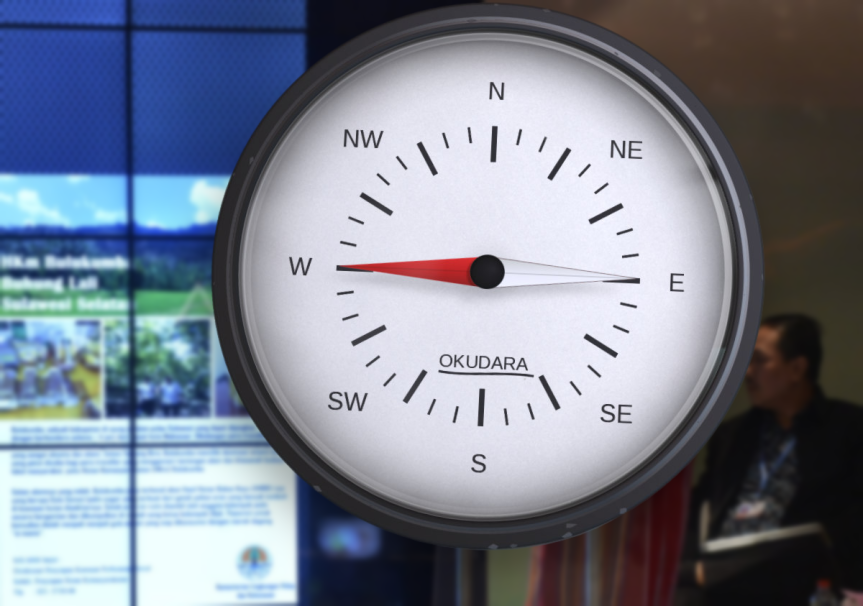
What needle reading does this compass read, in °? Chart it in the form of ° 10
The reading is ° 270
